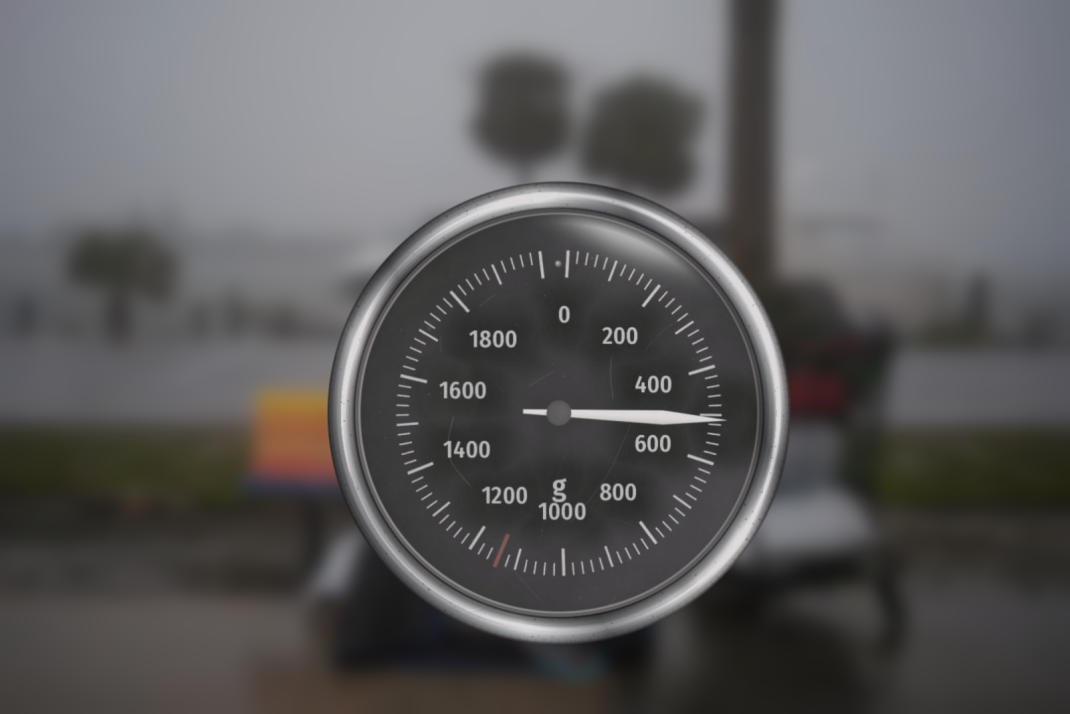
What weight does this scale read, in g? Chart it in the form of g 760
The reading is g 510
